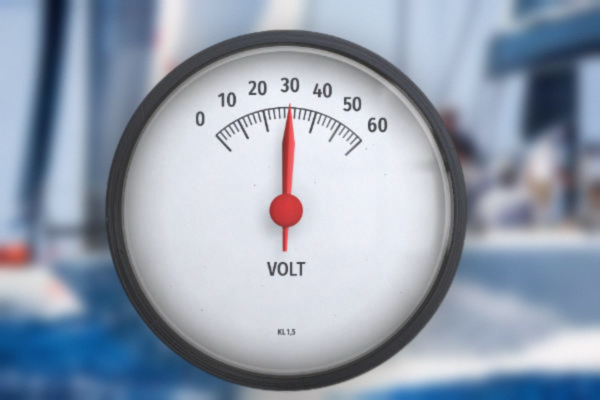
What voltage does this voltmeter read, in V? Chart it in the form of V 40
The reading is V 30
